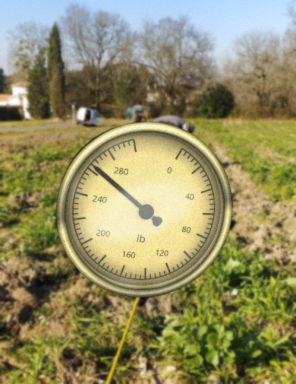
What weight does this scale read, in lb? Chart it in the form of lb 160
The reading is lb 264
